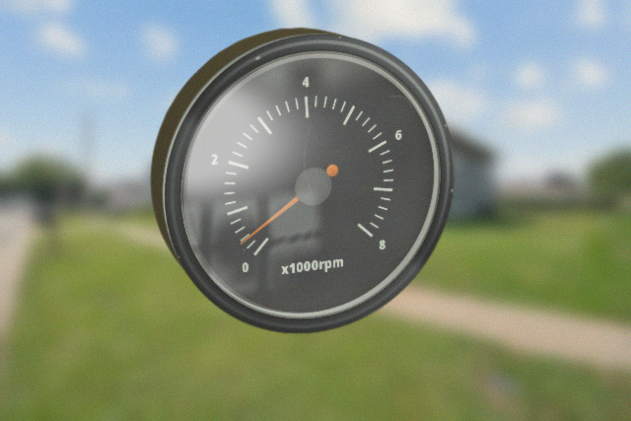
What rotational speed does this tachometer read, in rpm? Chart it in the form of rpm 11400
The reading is rpm 400
